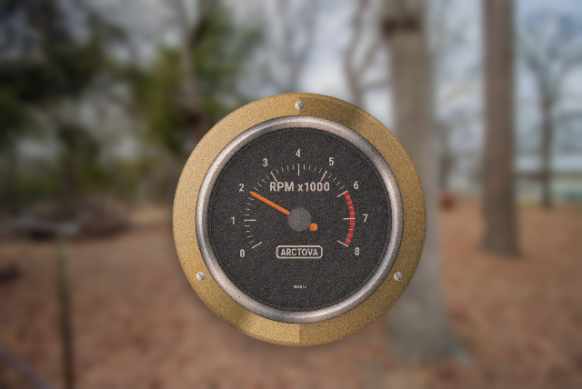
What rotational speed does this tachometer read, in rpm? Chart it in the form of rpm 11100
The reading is rpm 2000
